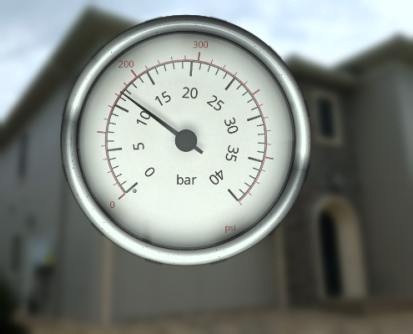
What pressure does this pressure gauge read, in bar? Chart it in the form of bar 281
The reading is bar 11.5
